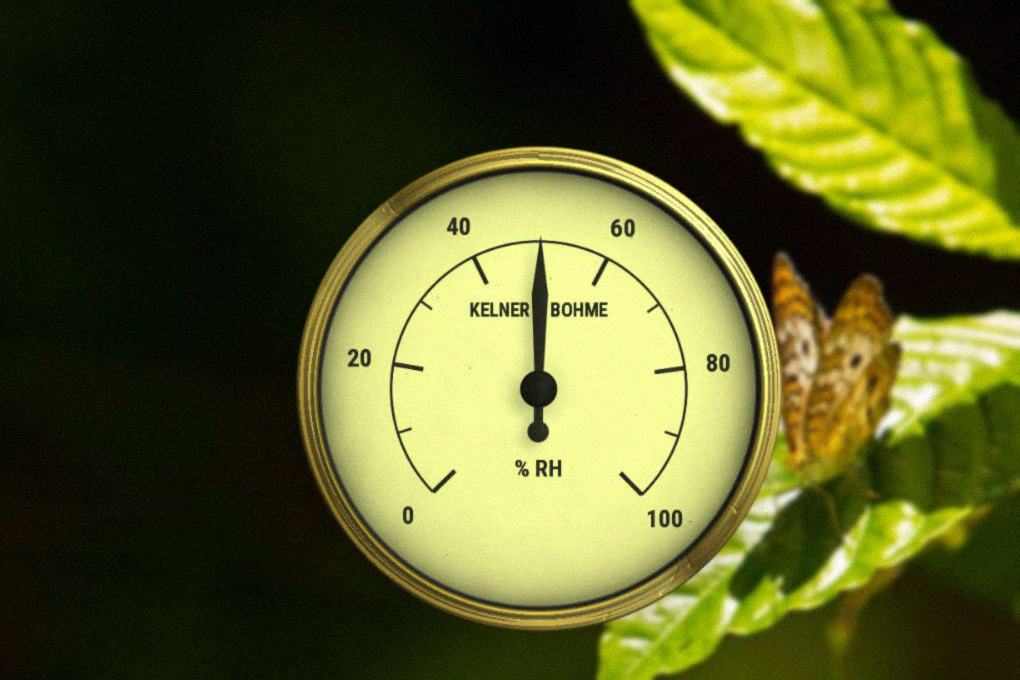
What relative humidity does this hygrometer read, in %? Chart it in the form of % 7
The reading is % 50
